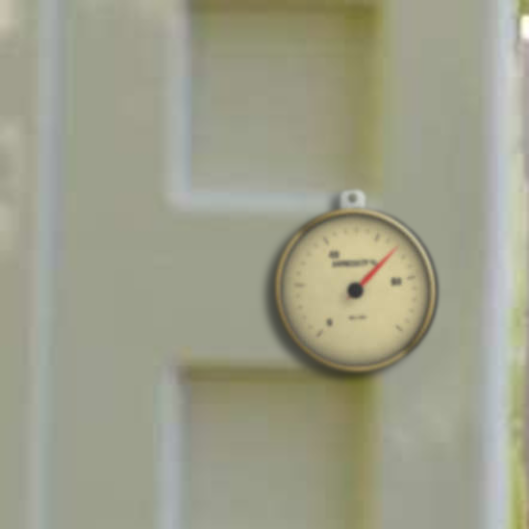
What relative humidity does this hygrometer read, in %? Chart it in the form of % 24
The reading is % 68
